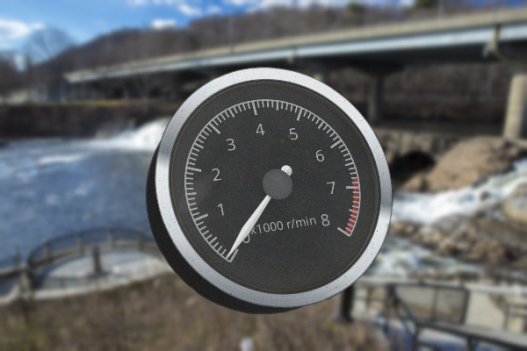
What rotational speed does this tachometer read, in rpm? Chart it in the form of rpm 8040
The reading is rpm 100
